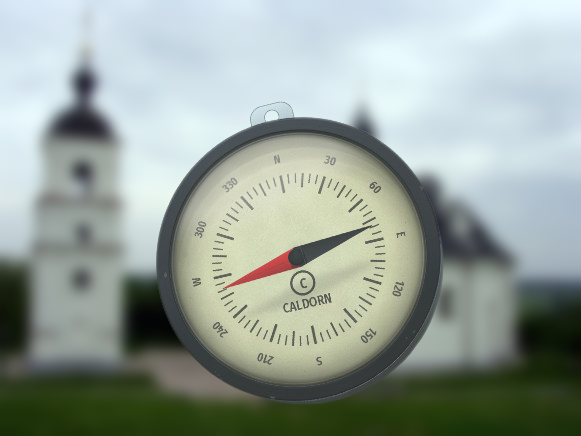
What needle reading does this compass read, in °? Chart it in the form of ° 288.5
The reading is ° 260
